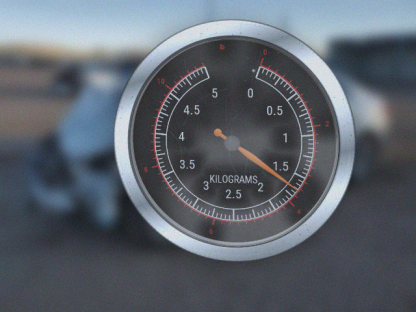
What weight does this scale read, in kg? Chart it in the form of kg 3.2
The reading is kg 1.65
